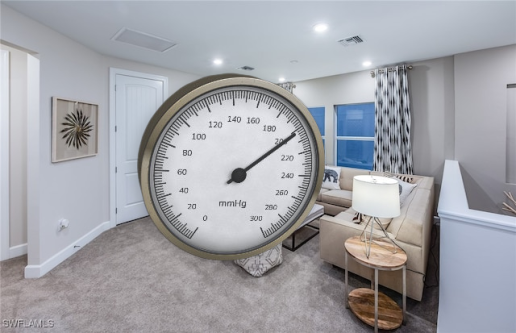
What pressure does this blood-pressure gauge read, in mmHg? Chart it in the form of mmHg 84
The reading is mmHg 200
